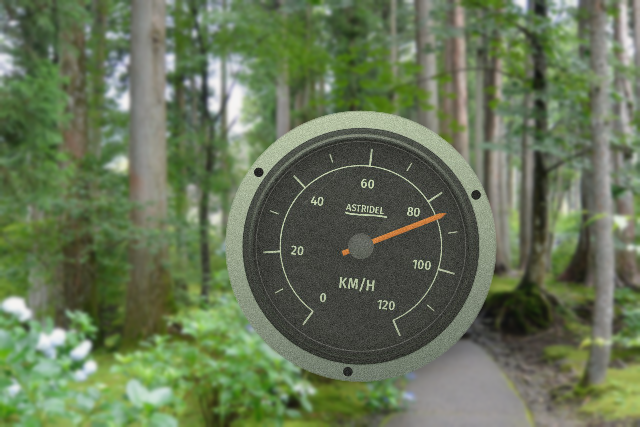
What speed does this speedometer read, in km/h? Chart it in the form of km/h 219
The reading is km/h 85
